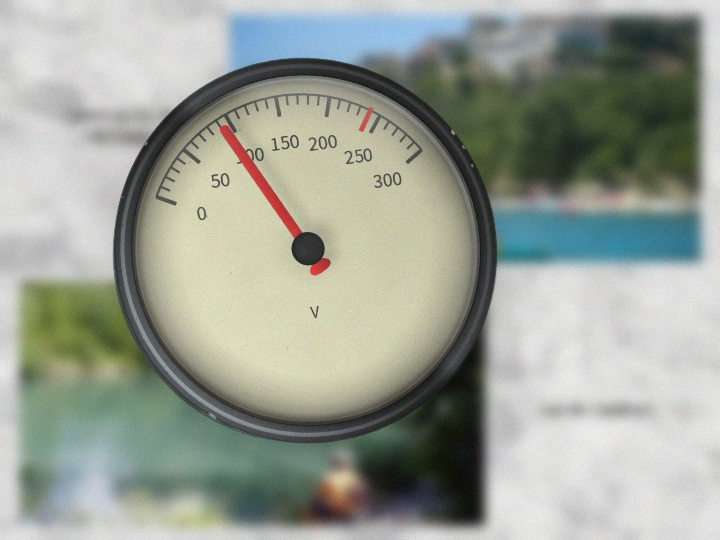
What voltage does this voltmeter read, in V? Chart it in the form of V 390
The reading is V 90
